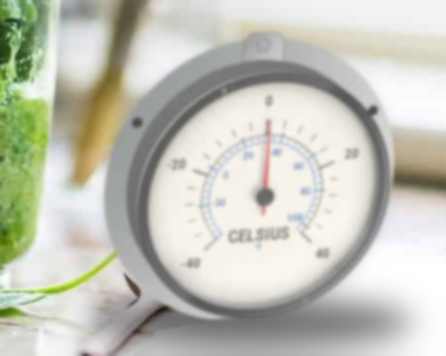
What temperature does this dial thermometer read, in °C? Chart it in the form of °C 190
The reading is °C 0
